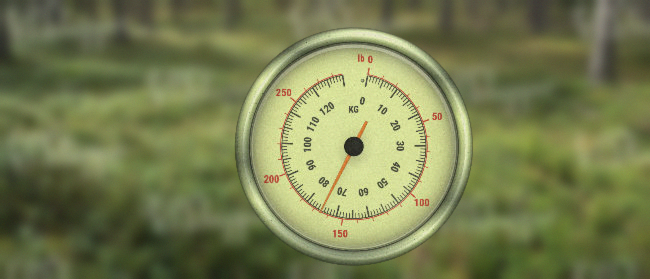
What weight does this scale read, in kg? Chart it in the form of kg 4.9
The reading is kg 75
